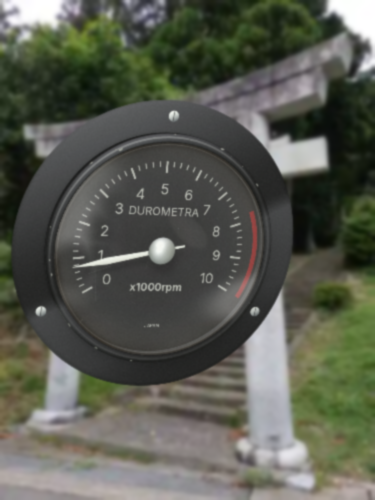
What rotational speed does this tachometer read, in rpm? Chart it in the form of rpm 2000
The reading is rpm 800
